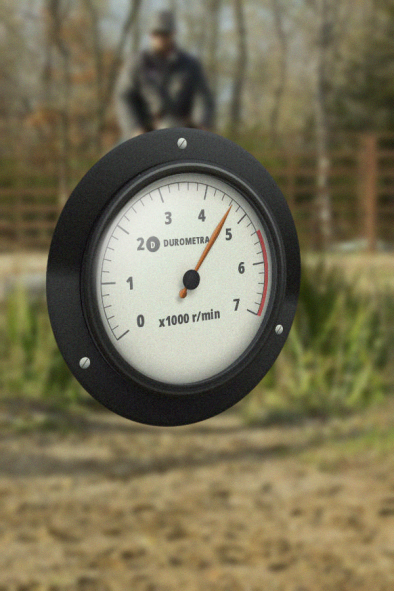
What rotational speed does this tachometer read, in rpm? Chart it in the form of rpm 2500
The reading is rpm 4600
